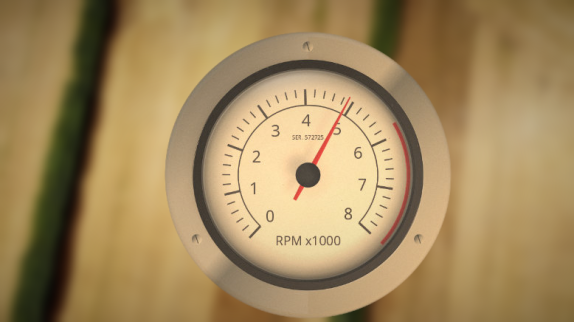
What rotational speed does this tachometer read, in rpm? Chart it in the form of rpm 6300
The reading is rpm 4900
